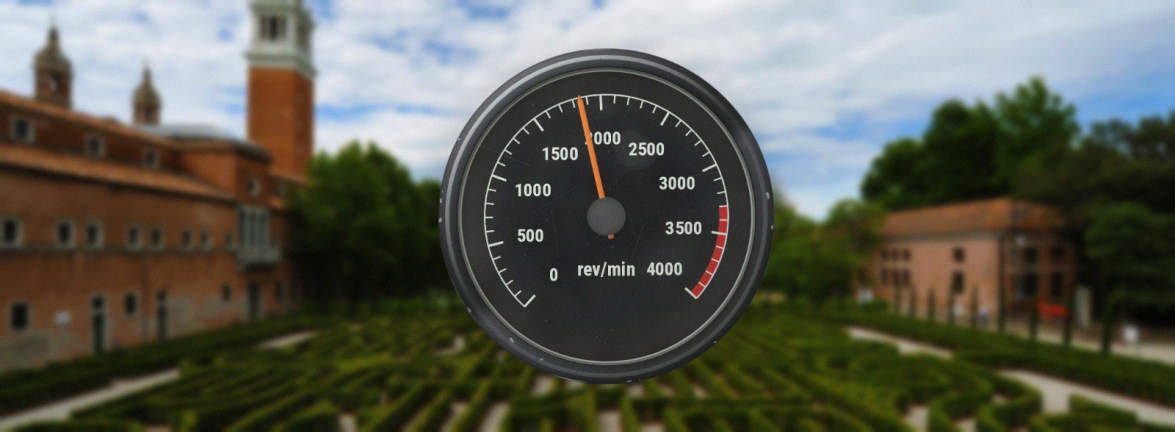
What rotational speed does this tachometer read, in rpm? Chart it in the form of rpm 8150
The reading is rpm 1850
